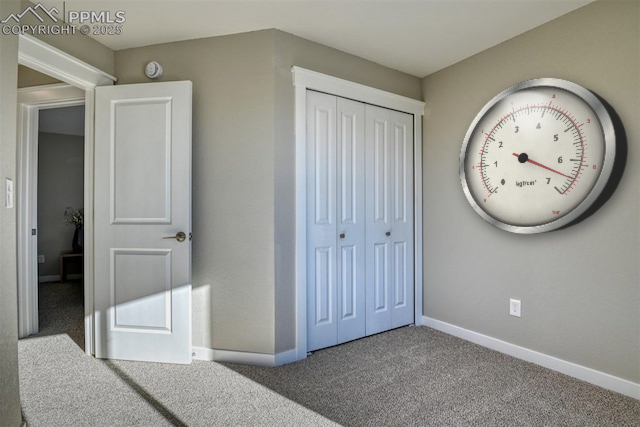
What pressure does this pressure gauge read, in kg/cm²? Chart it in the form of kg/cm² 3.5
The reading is kg/cm² 6.5
